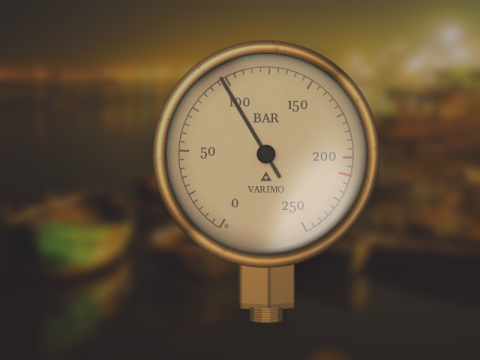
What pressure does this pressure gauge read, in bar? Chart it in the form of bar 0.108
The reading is bar 97.5
